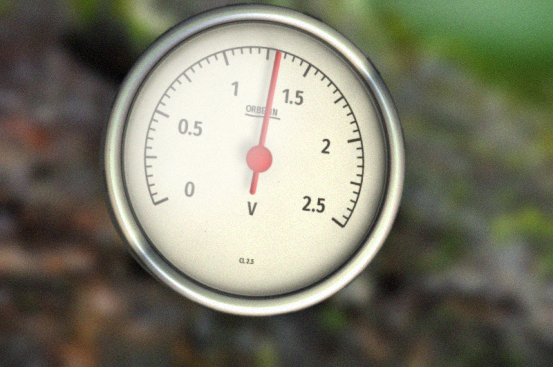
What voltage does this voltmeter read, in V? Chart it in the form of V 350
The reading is V 1.3
